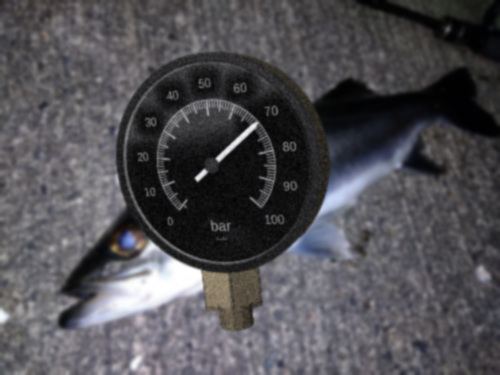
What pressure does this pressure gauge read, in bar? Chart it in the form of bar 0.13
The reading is bar 70
